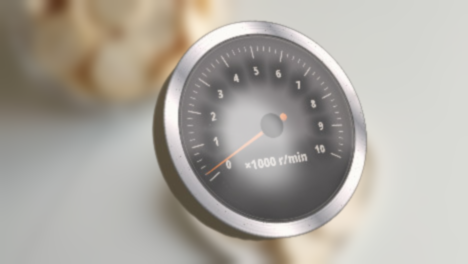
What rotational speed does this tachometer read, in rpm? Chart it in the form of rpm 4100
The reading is rpm 200
